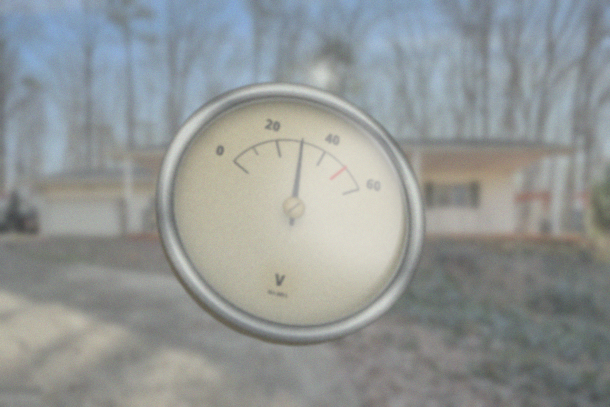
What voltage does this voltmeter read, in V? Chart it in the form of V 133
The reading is V 30
